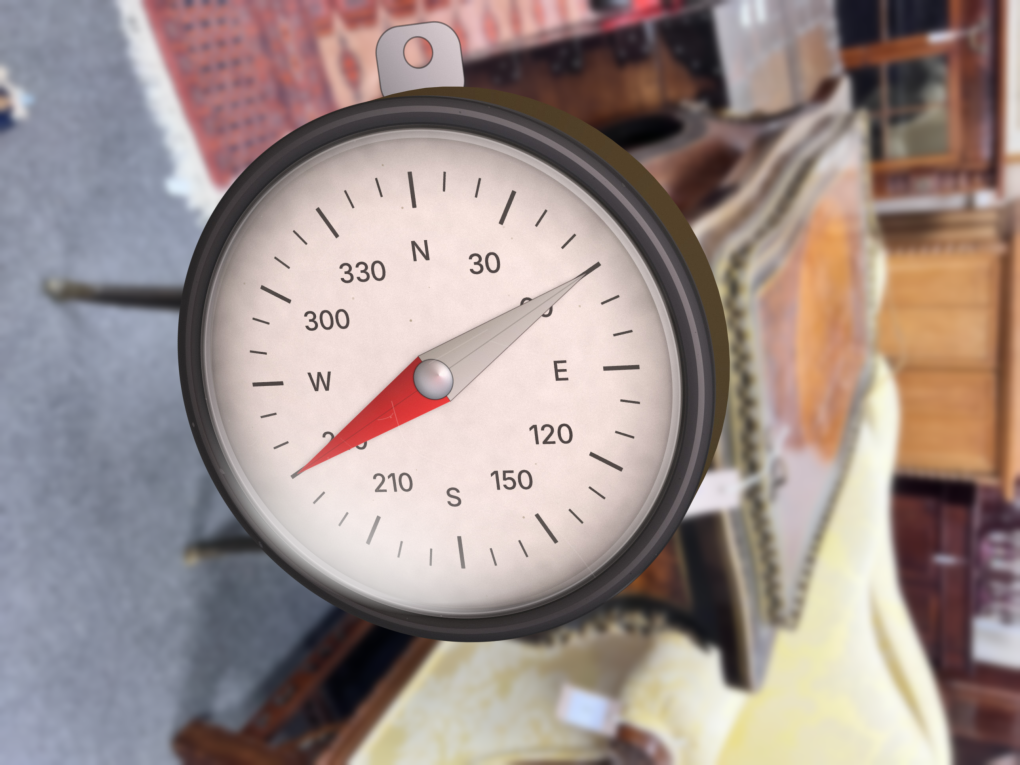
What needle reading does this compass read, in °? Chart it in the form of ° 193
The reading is ° 240
